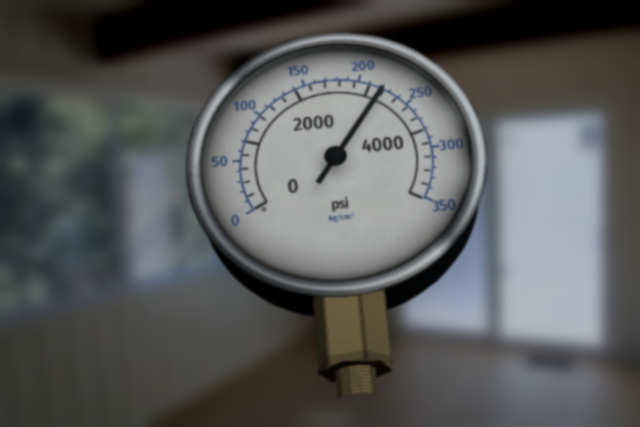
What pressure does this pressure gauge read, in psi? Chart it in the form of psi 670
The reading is psi 3200
